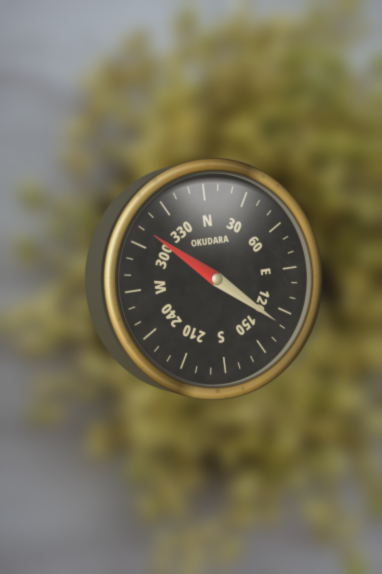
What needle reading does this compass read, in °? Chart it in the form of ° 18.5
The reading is ° 310
